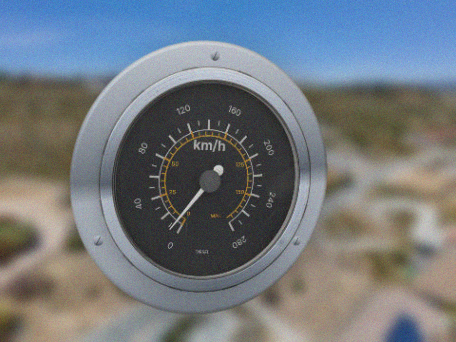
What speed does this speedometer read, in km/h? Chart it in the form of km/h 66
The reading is km/h 10
